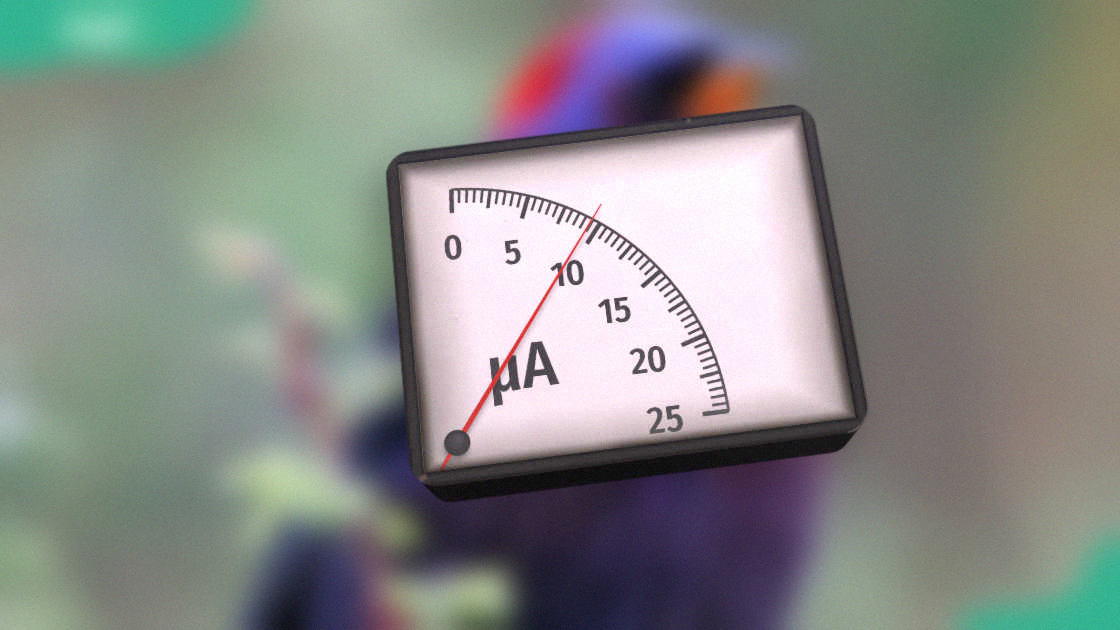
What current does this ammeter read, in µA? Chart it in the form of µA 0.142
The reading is µA 9.5
